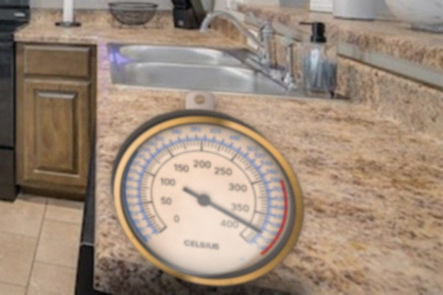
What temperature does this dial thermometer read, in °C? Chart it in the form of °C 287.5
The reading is °C 375
